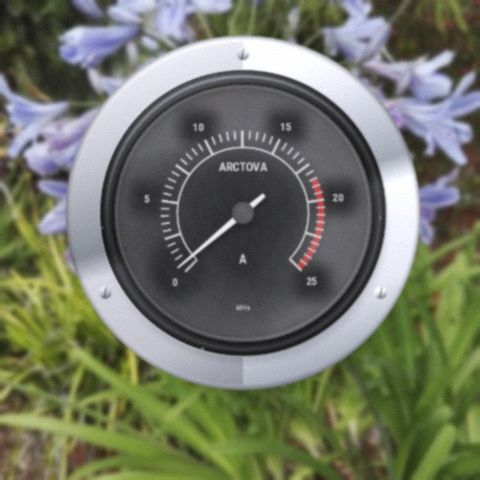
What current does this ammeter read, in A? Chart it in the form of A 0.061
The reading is A 0.5
